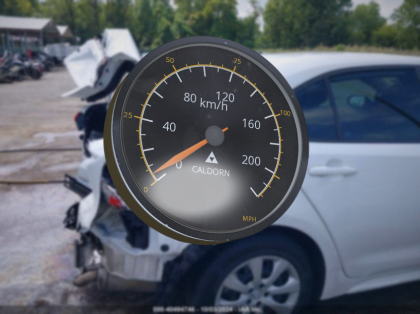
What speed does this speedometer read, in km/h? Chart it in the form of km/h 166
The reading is km/h 5
